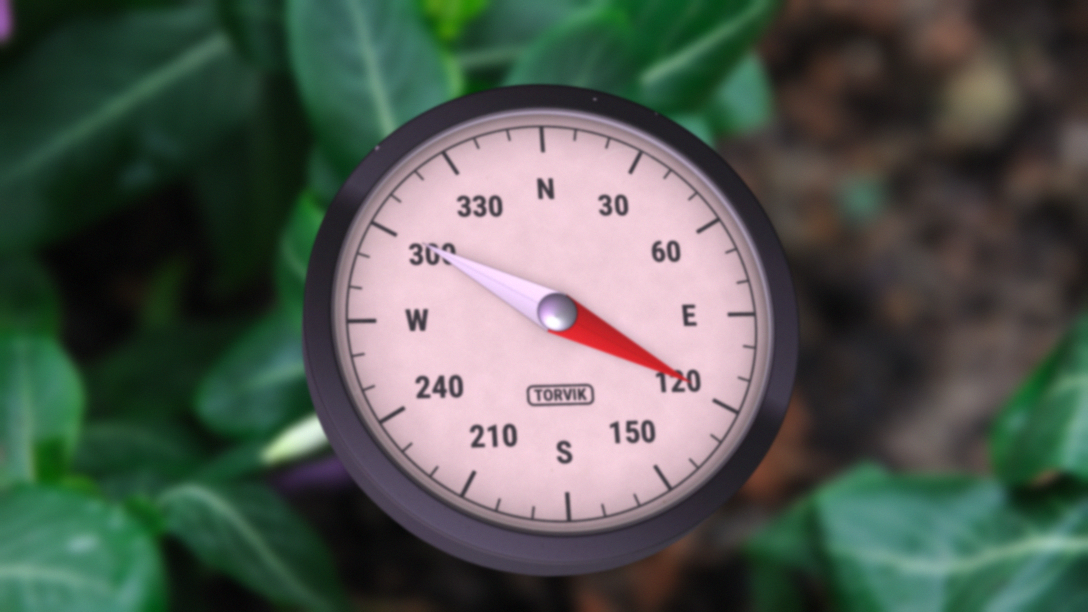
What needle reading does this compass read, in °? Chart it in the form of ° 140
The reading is ° 120
